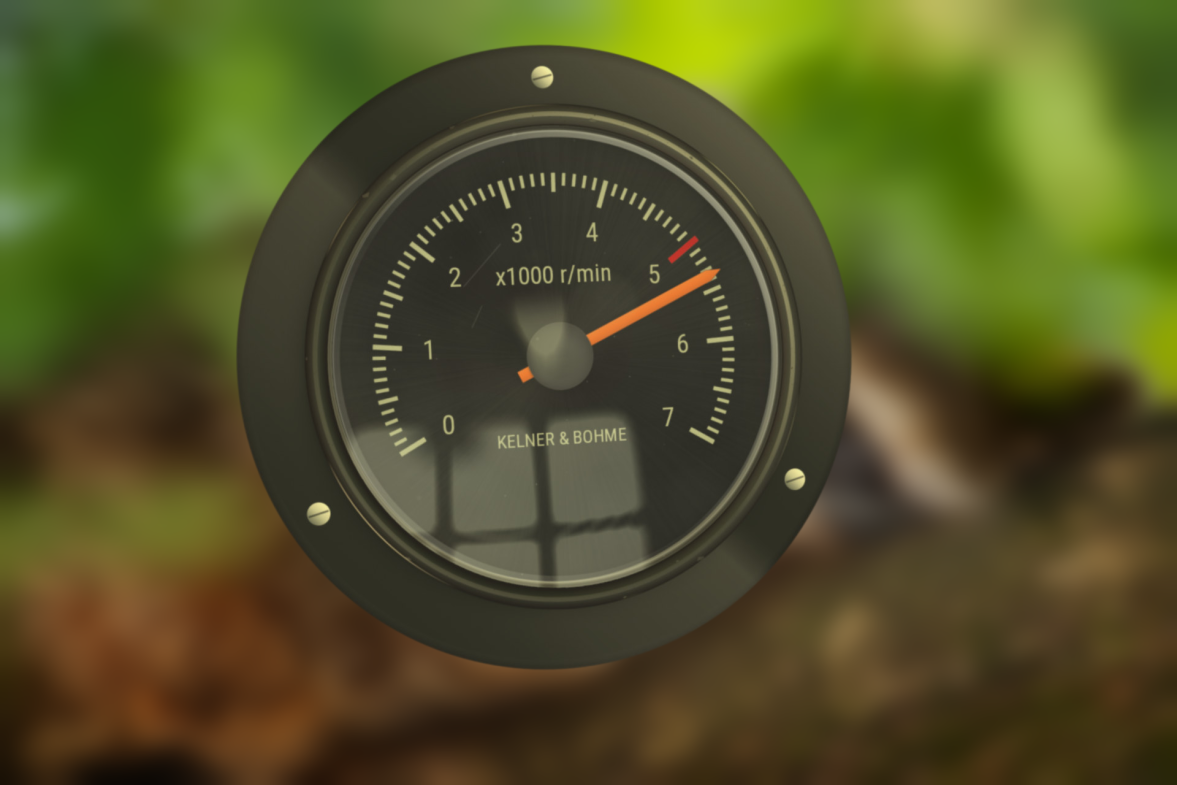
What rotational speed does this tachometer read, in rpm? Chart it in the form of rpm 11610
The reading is rpm 5350
